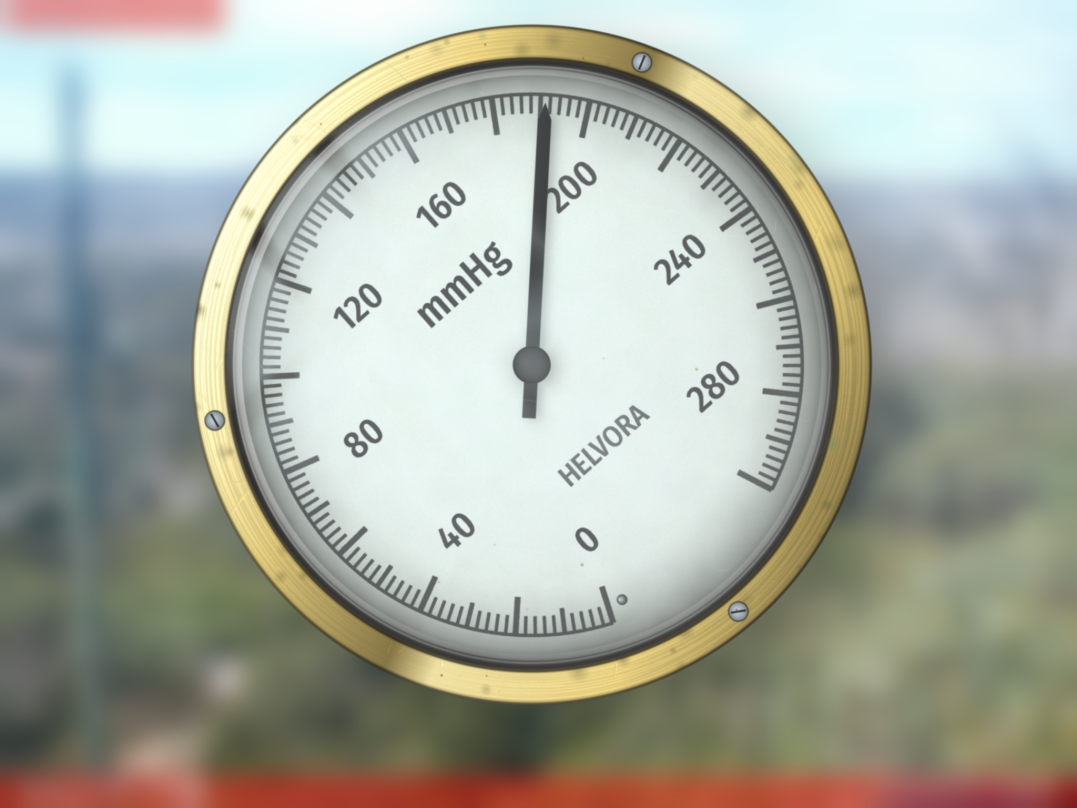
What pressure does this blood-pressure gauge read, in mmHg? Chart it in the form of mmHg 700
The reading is mmHg 191
